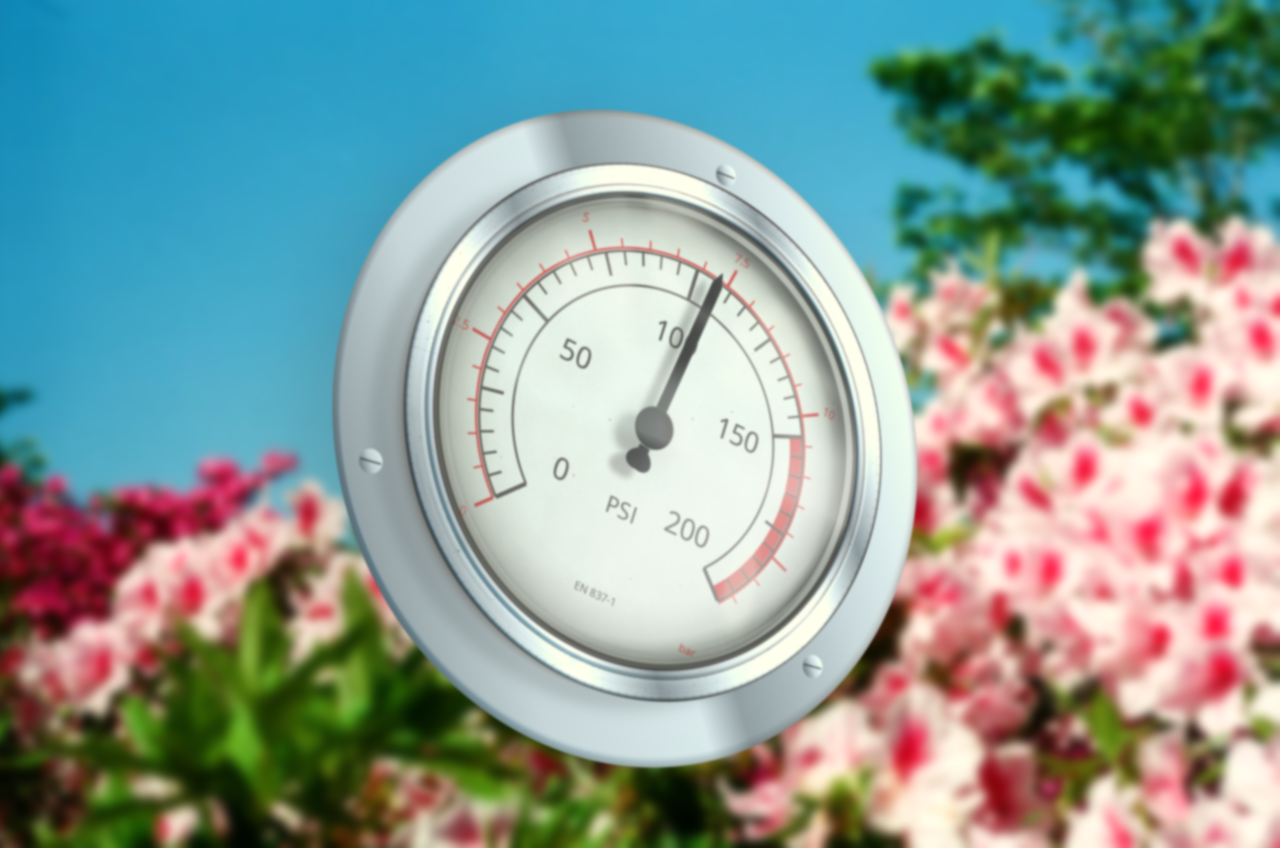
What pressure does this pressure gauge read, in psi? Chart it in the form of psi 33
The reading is psi 105
